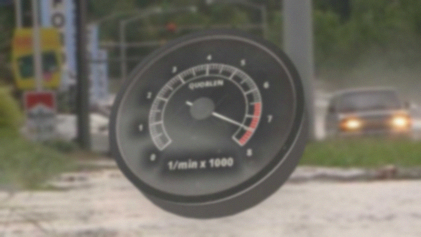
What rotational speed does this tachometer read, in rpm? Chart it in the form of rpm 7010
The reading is rpm 7500
